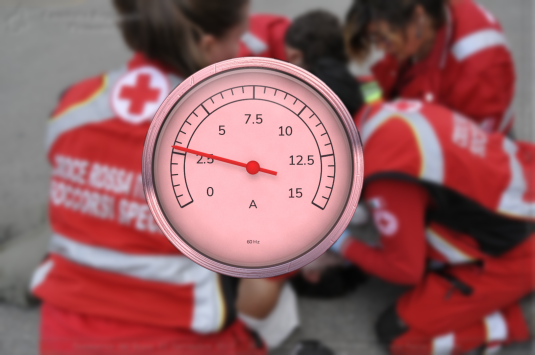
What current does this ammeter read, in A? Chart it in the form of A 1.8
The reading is A 2.75
